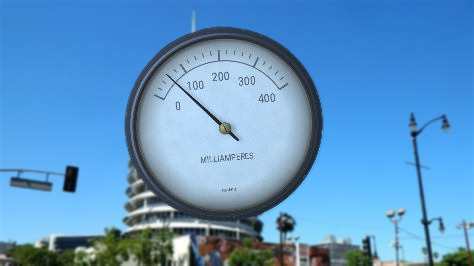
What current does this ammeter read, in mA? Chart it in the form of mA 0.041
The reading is mA 60
